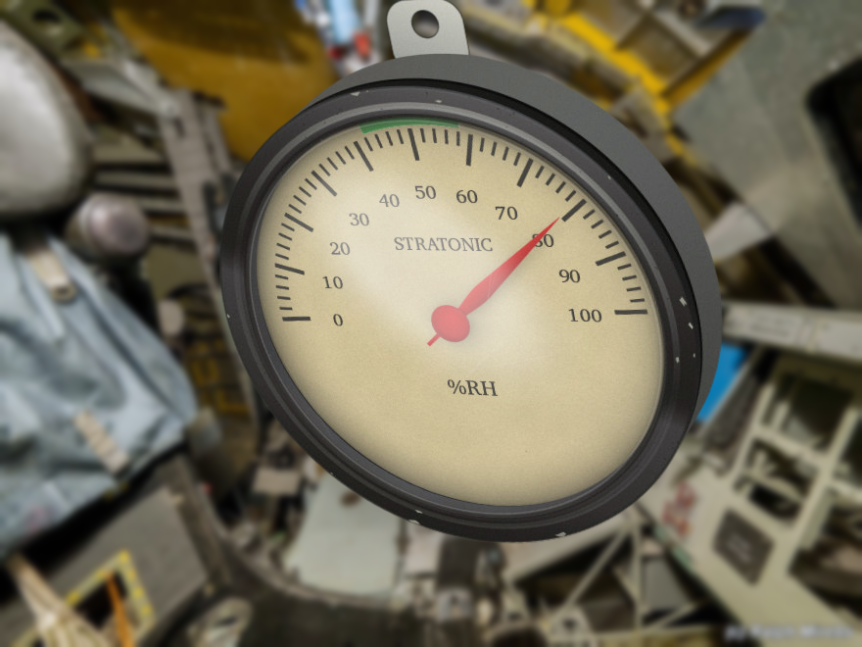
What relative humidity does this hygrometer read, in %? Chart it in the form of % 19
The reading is % 79
